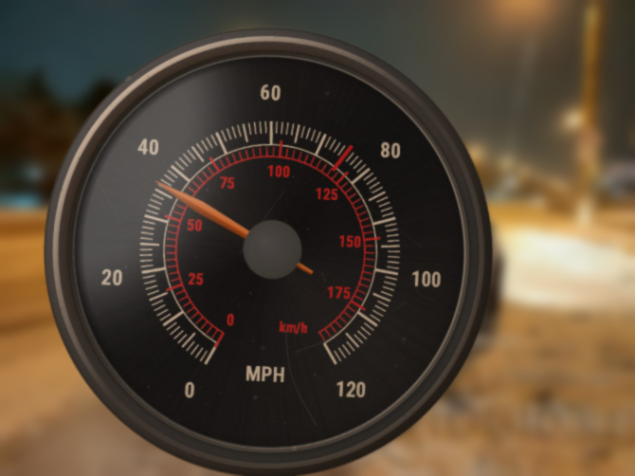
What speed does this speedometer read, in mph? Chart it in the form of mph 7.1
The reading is mph 36
